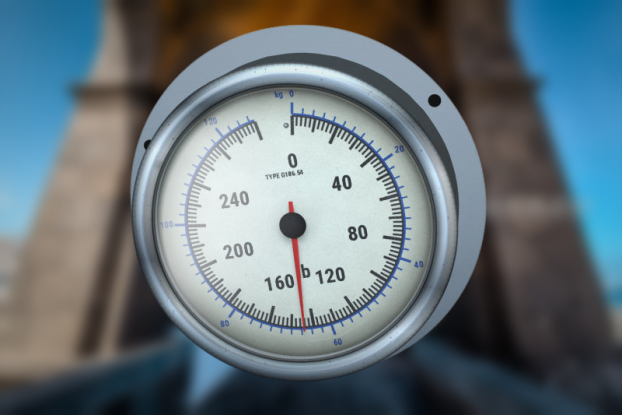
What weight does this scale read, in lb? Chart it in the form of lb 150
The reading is lb 144
